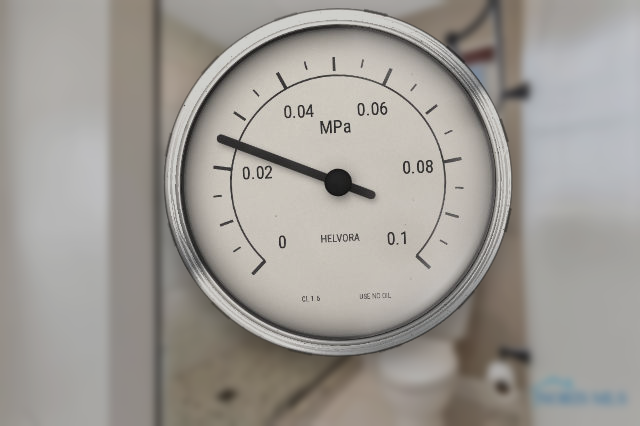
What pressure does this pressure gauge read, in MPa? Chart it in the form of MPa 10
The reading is MPa 0.025
